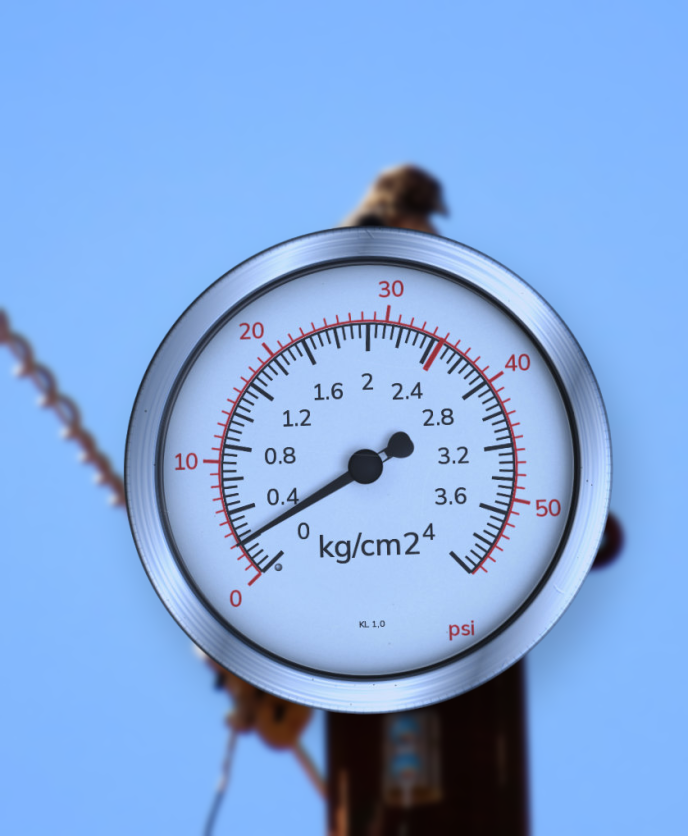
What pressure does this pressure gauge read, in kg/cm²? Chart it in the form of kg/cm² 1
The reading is kg/cm² 0.2
